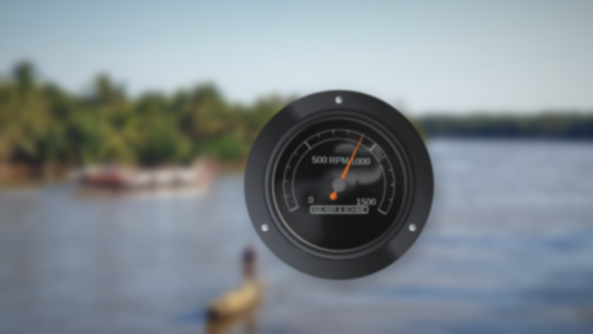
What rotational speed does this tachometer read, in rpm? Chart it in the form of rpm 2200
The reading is rpm 900
